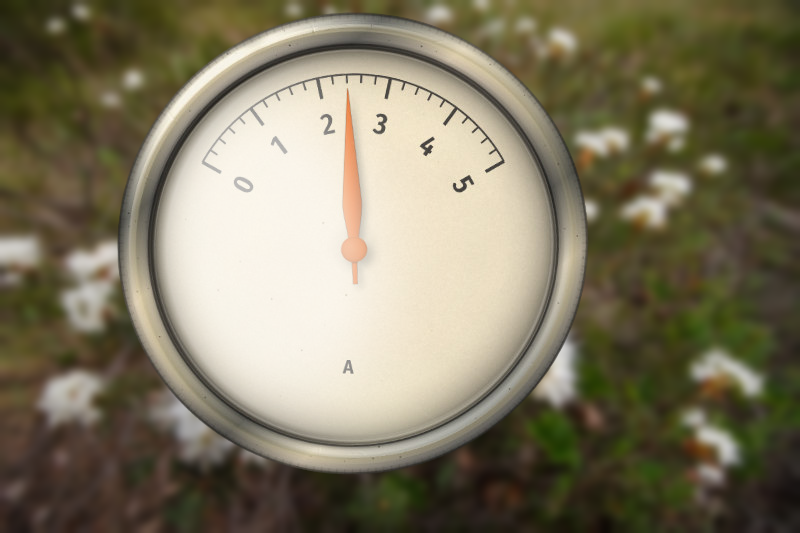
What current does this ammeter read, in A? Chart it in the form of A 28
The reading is A 2.4
